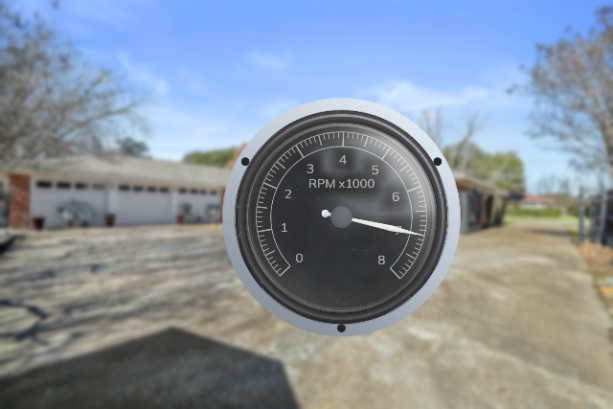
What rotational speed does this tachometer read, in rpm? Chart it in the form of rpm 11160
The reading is rpm 7000
